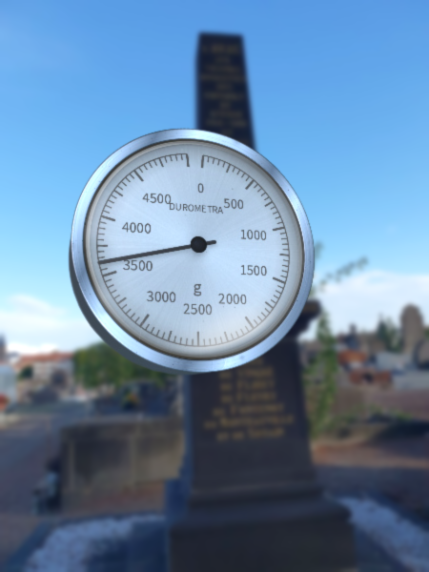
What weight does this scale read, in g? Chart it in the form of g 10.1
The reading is g 3600
